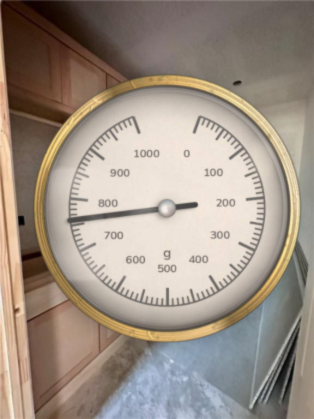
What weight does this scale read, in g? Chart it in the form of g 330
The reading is g 760
